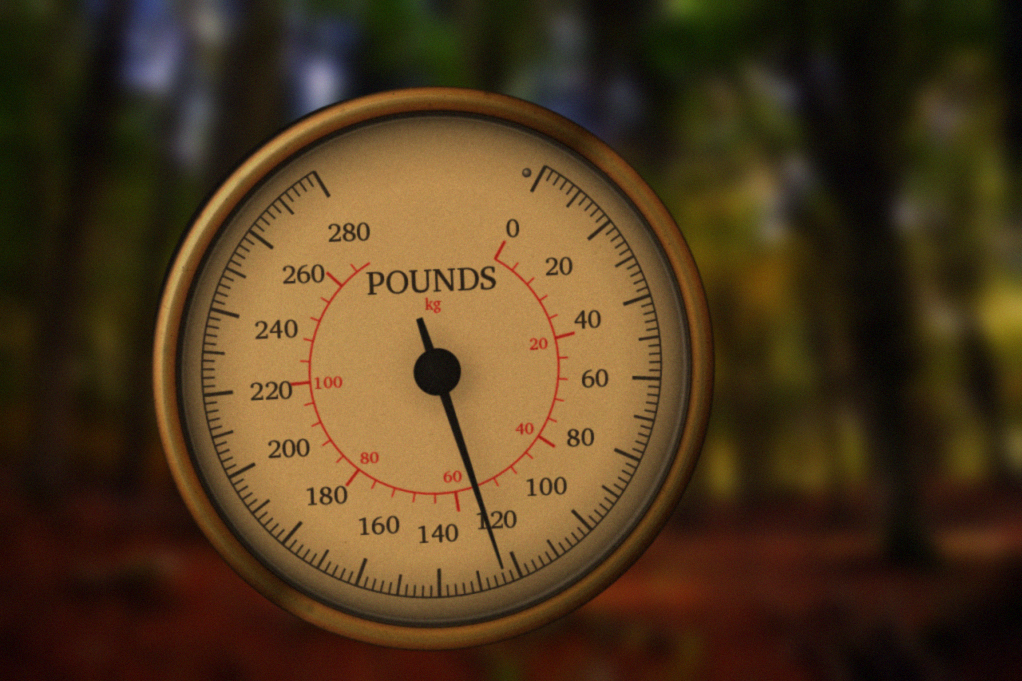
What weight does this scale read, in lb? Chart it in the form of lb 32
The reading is lb 124
